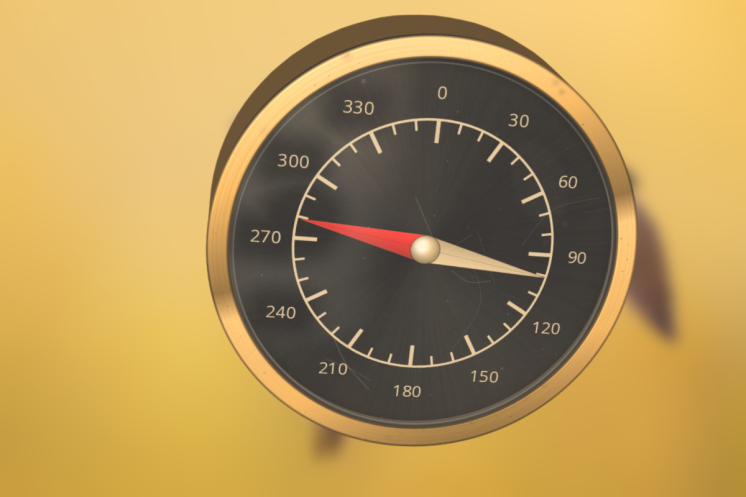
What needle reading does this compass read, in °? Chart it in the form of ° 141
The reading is ° 280
